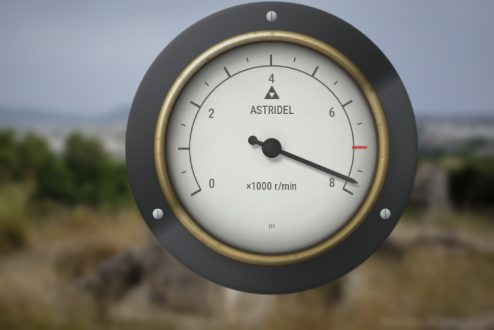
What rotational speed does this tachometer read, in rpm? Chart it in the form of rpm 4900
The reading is rpm 7750
